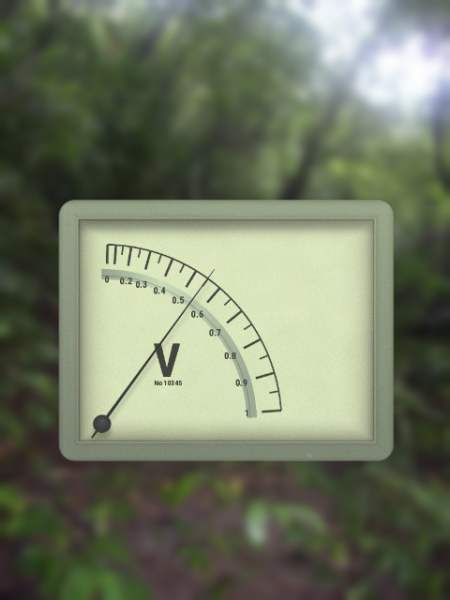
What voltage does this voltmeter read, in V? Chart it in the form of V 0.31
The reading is V 0.55
